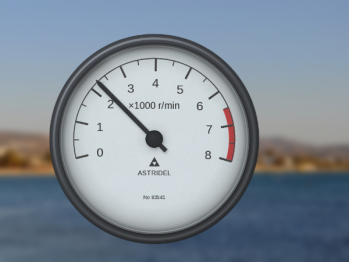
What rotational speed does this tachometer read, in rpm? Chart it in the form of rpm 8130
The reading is rpm 2250
